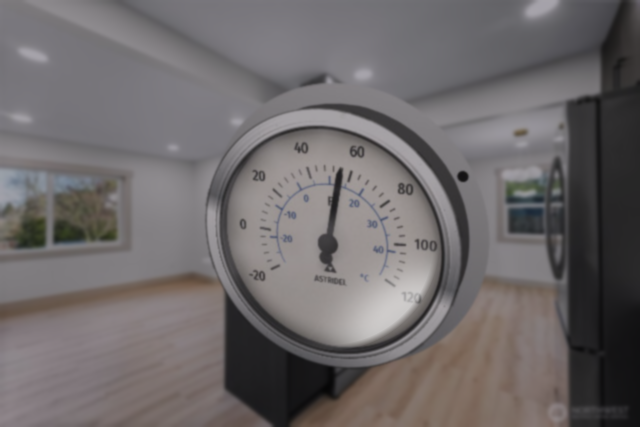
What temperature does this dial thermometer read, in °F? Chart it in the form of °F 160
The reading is °F 56
